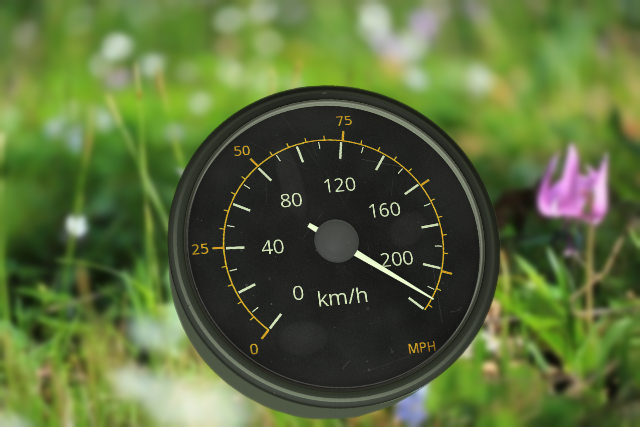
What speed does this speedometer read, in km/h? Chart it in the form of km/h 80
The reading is km/h 215
